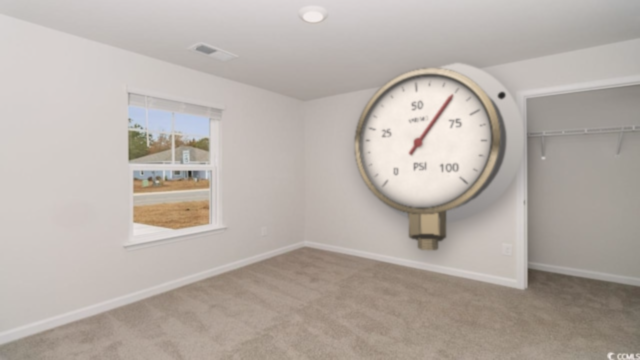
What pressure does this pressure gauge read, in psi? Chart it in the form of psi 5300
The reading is psi 65
